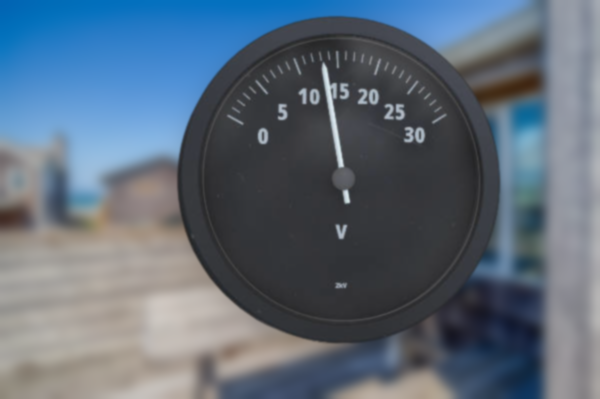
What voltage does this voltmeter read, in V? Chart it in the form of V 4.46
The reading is V 13
